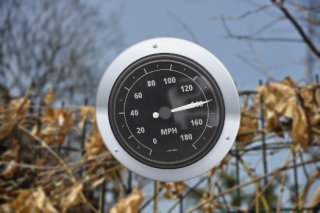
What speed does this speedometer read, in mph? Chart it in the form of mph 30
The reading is mph 140
